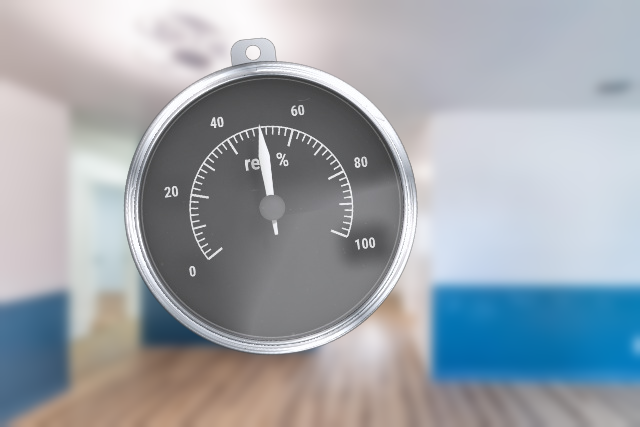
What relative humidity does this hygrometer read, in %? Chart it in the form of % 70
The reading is % 50
